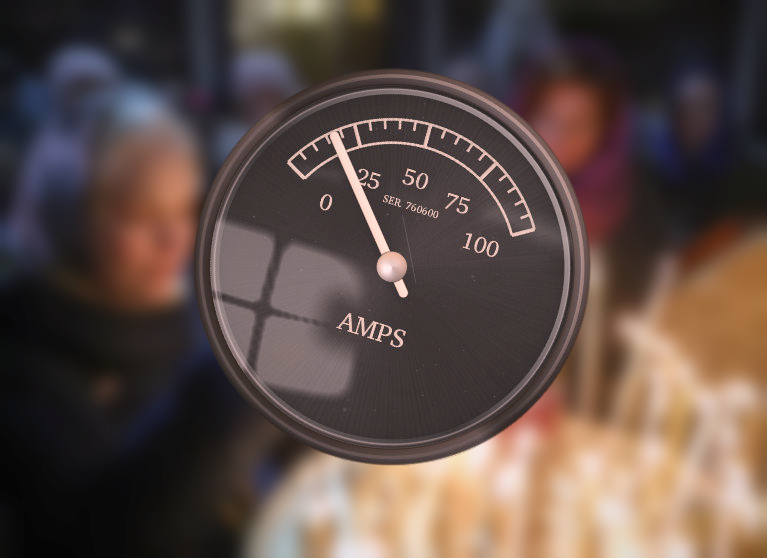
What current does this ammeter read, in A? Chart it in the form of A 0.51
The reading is A 17.5
